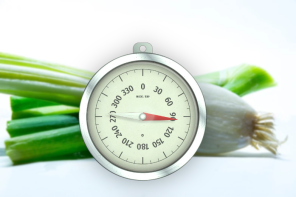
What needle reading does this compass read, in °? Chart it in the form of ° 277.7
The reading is ° 95
